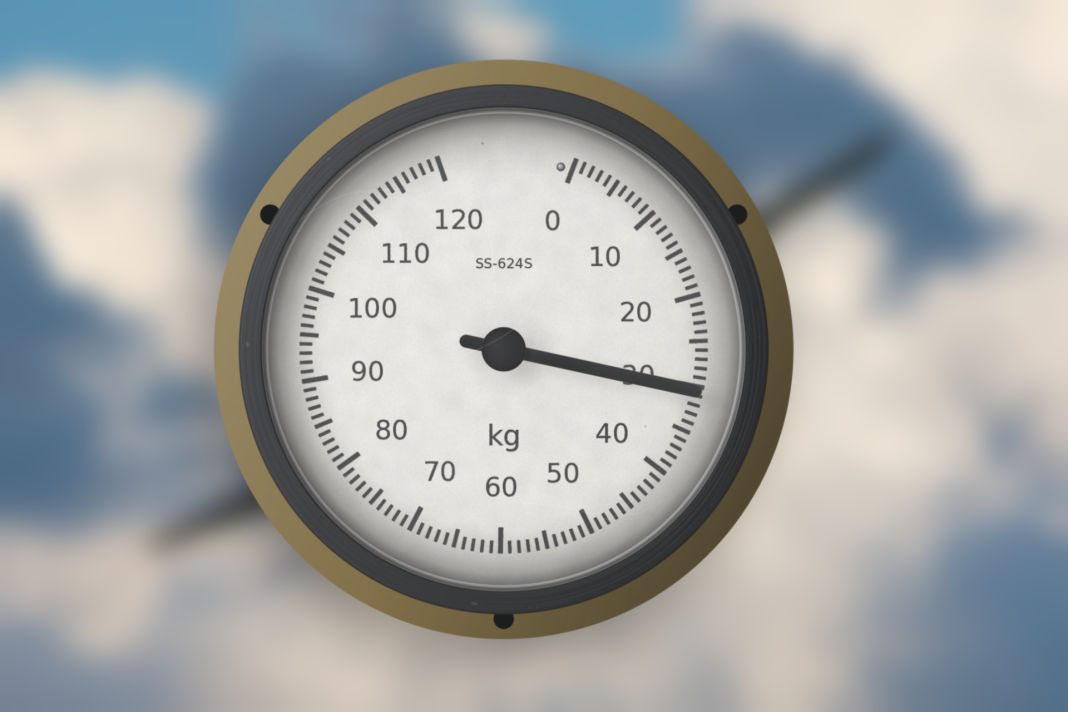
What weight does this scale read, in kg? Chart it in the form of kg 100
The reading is kg 30.5
